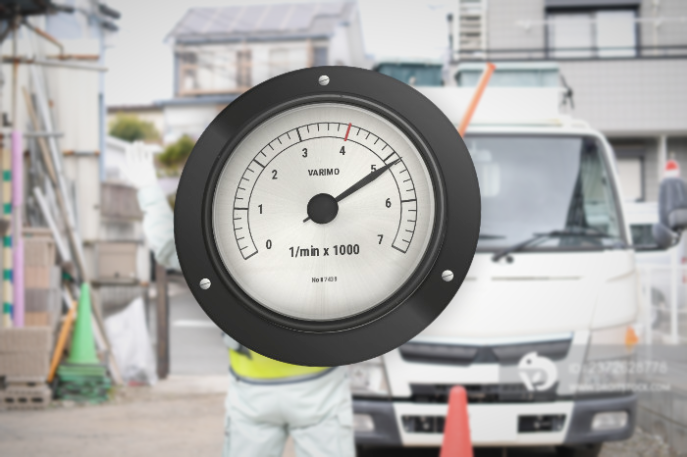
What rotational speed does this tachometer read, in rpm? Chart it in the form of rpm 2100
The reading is rpm 5200
